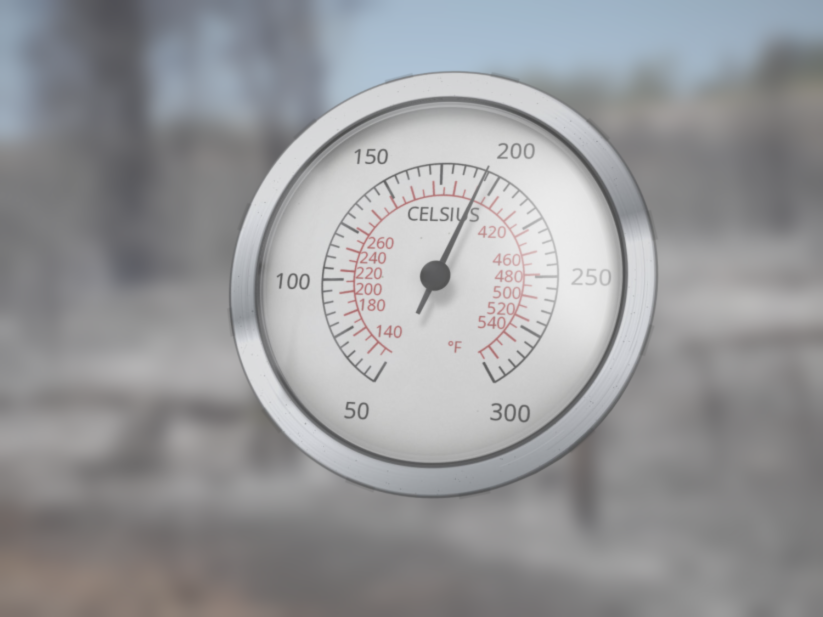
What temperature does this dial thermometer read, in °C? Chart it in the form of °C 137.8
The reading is °C 195
